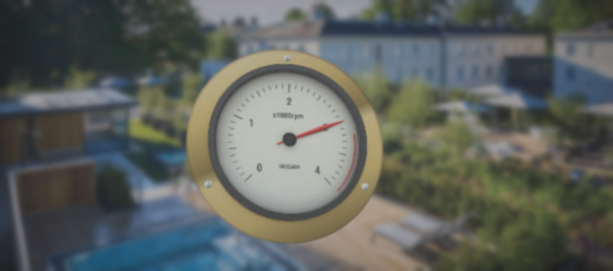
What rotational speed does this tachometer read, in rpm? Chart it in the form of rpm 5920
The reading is rpm 3000
